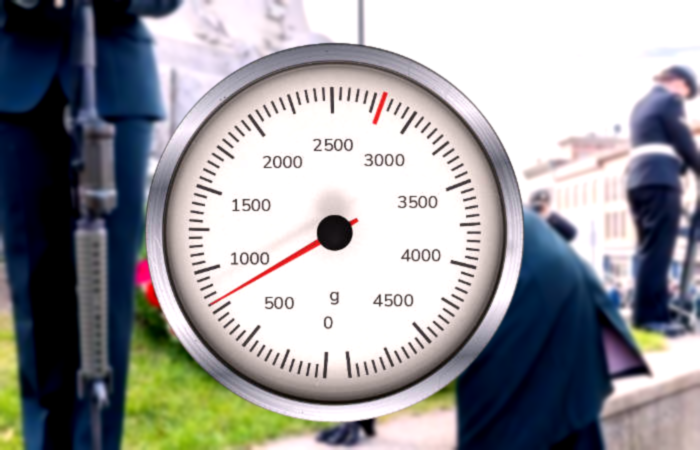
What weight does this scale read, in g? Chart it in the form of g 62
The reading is g 800
